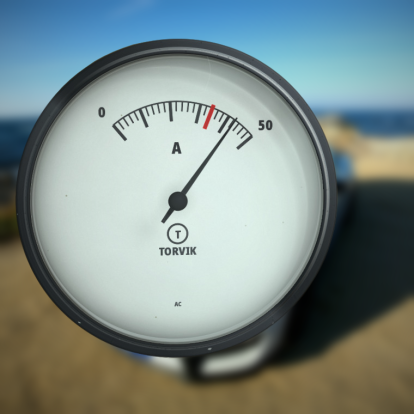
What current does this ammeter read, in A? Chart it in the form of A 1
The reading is A 42
